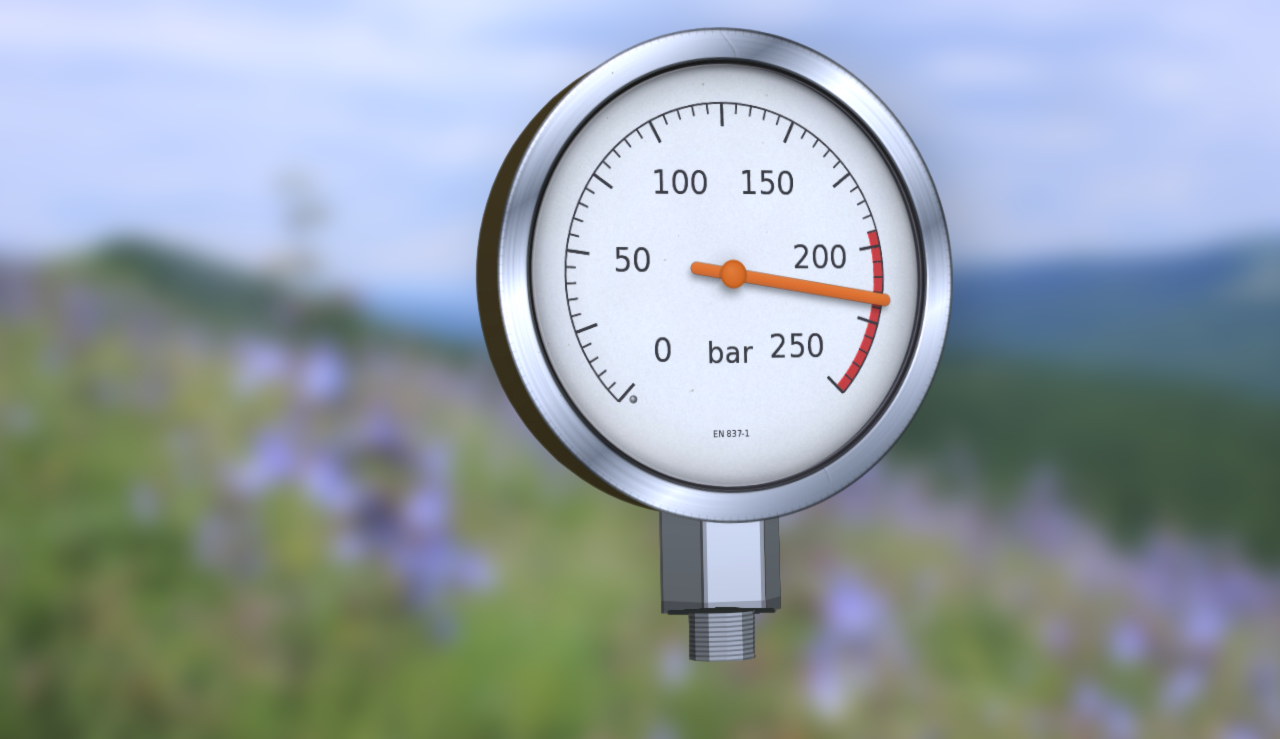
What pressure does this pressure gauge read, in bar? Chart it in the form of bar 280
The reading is bar 217.5
